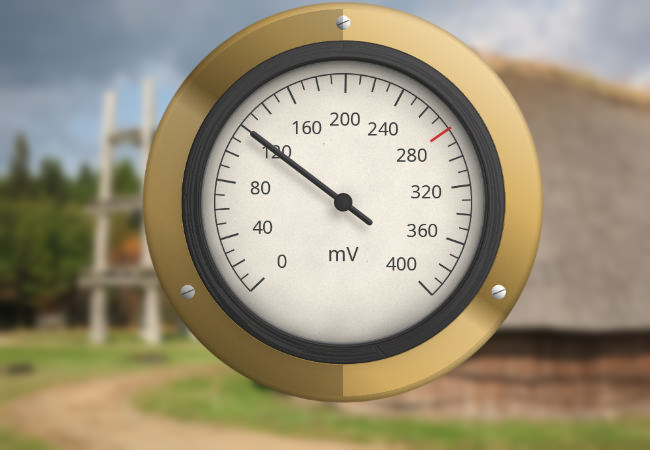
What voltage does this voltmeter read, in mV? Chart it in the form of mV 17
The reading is mV 120
